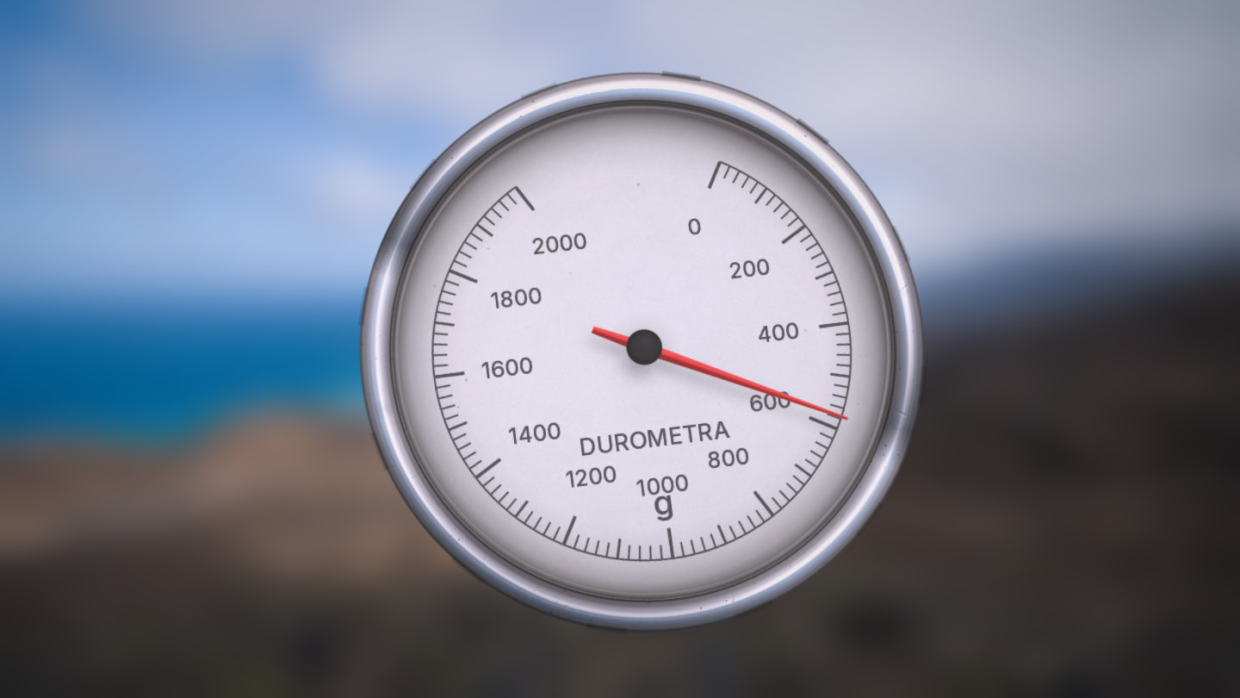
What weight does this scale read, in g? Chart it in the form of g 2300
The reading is g 580
